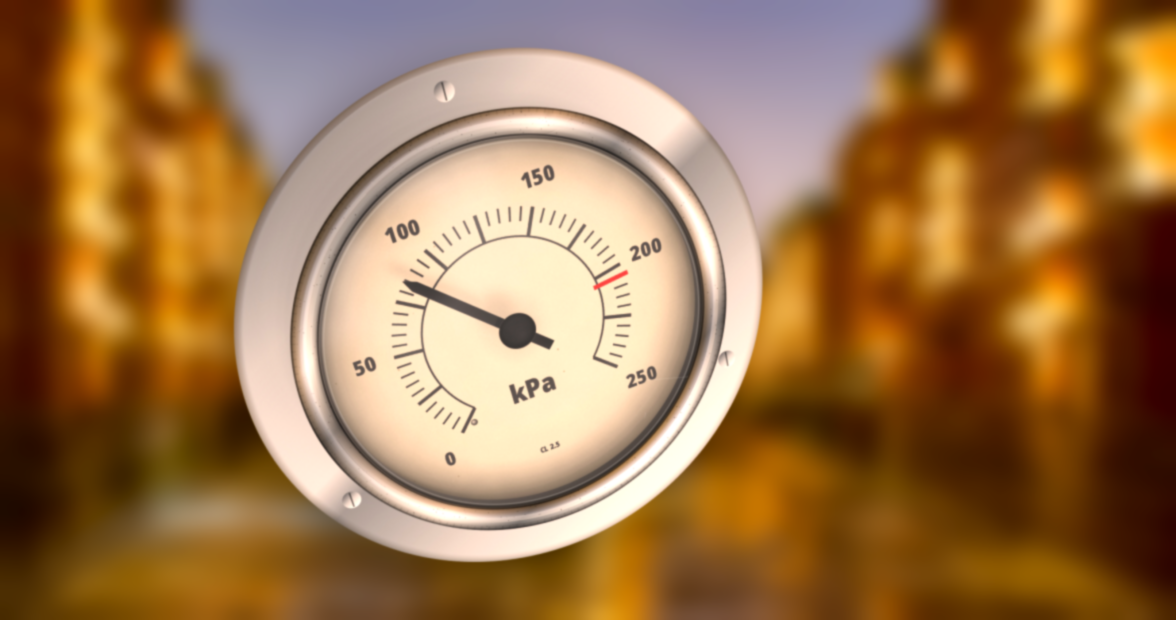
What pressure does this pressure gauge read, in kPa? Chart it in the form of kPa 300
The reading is kPa 85
